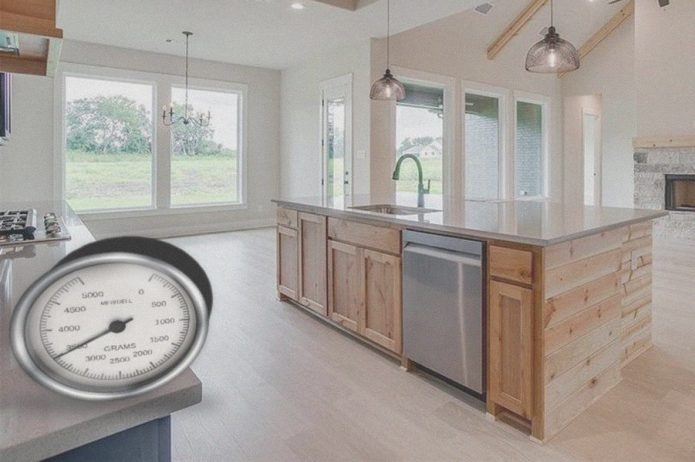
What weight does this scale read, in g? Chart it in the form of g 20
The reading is g 3500
